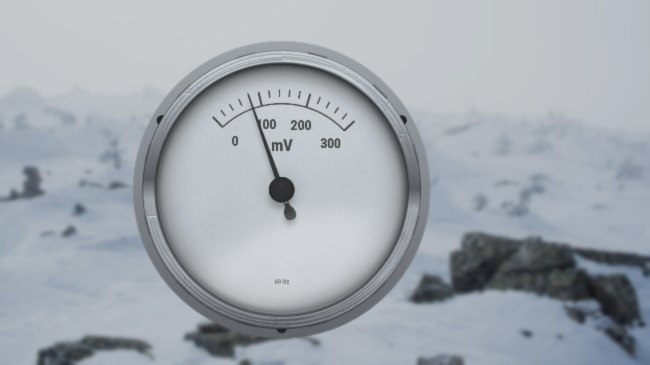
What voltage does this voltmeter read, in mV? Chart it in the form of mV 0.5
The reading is mV 80
